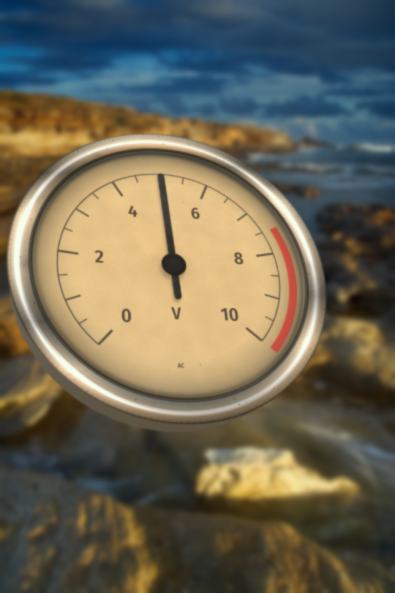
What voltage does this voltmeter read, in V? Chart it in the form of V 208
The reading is V 5
